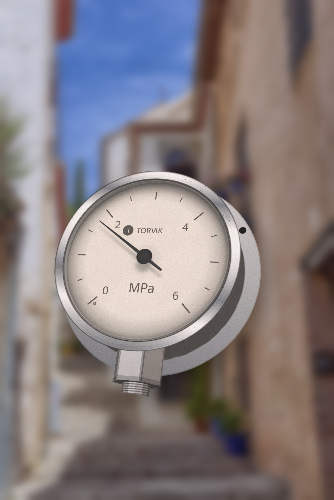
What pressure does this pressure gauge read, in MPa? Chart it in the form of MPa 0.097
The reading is MPa 1.75
